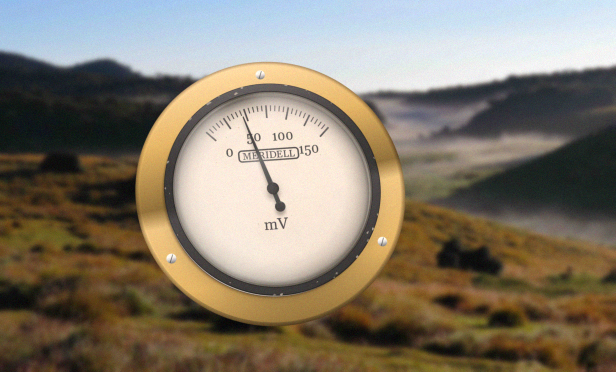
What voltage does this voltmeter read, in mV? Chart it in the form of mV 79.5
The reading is mV 45
